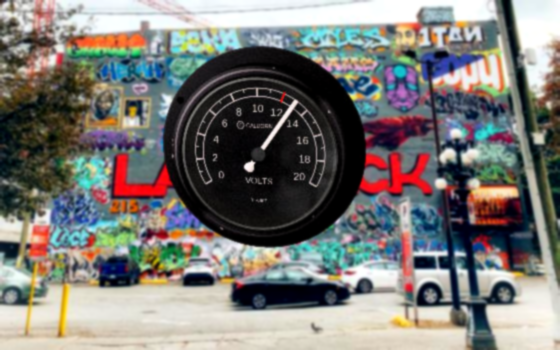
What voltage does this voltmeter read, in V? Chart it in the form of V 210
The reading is V 13
